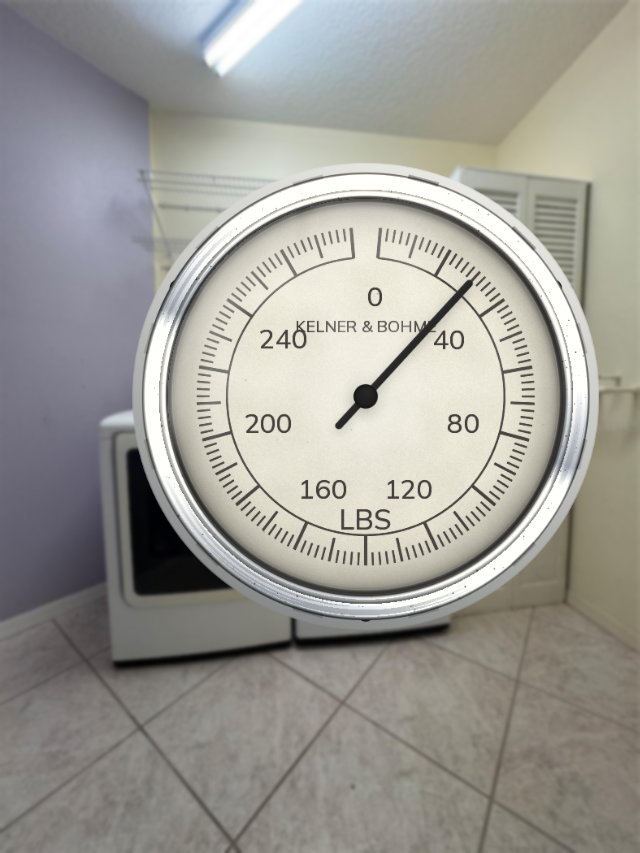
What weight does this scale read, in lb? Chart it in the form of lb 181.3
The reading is lb 30
